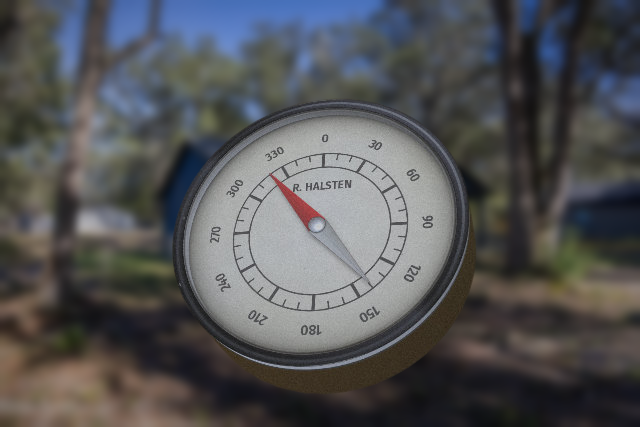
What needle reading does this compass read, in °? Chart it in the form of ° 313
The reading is ° 320
